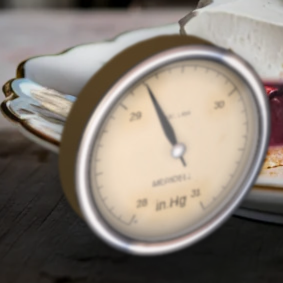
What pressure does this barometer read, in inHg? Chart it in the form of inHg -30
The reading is inHg 29.2
